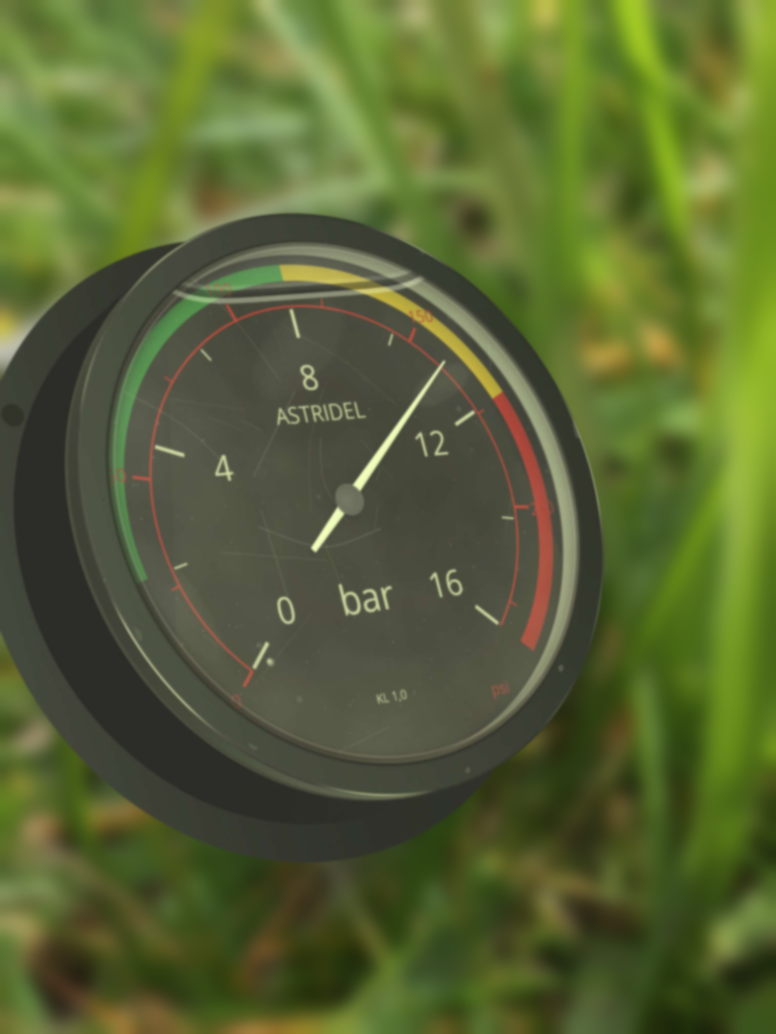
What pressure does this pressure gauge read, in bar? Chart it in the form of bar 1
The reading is bar 11
